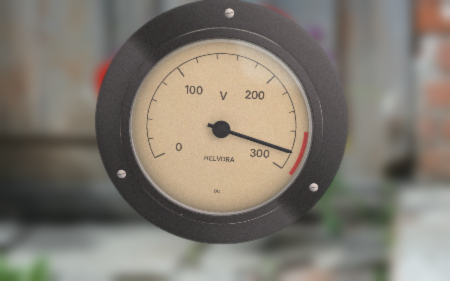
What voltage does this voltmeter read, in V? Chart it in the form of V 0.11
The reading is V 280
